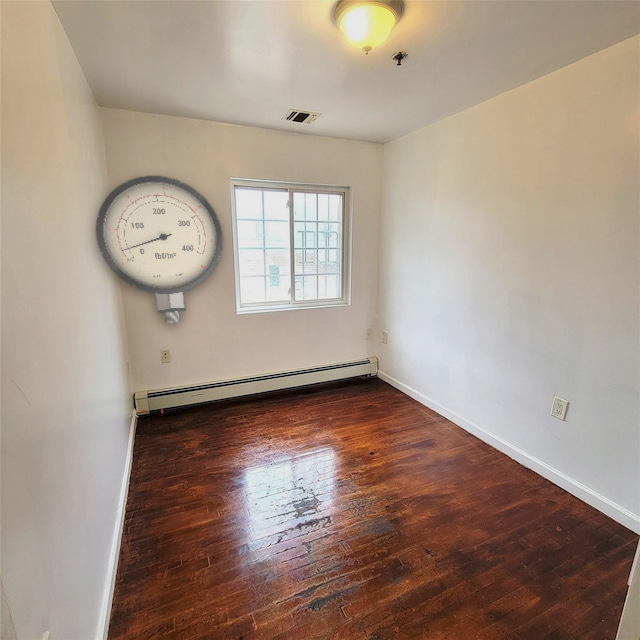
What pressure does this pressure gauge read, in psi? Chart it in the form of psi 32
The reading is psi 25
